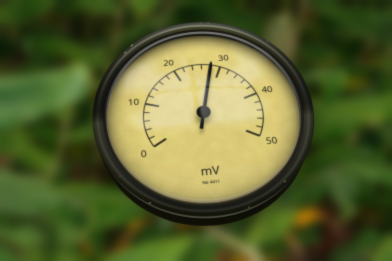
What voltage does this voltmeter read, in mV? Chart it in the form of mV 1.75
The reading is mV 28
